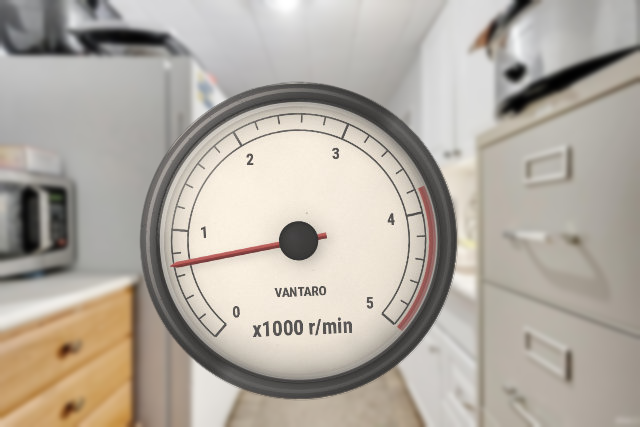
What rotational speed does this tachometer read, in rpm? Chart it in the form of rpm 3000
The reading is rpm 700
